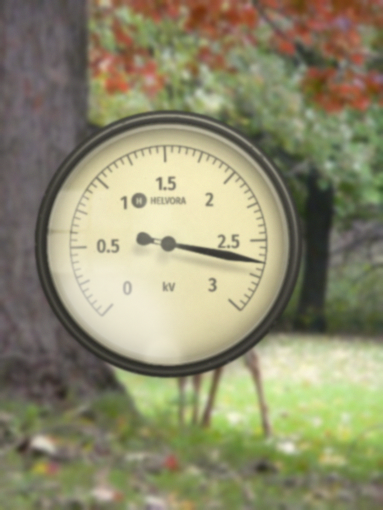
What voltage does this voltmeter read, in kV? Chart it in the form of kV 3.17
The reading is kV 2.65
